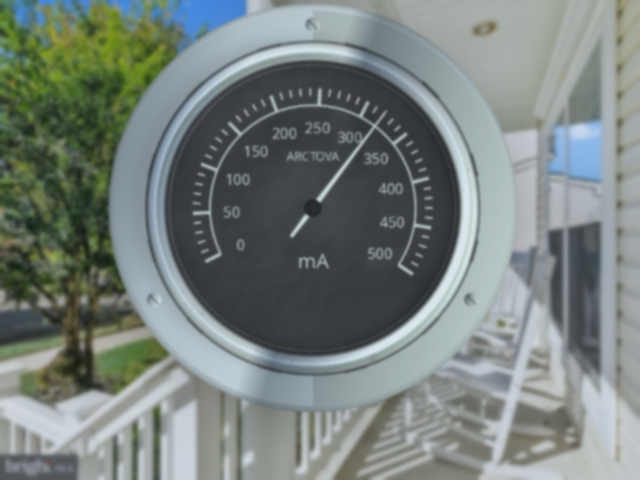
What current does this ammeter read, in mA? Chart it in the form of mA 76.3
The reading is mA 320
